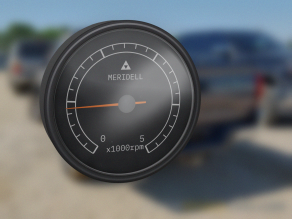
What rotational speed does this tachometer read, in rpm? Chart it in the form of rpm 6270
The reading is rpm 900
